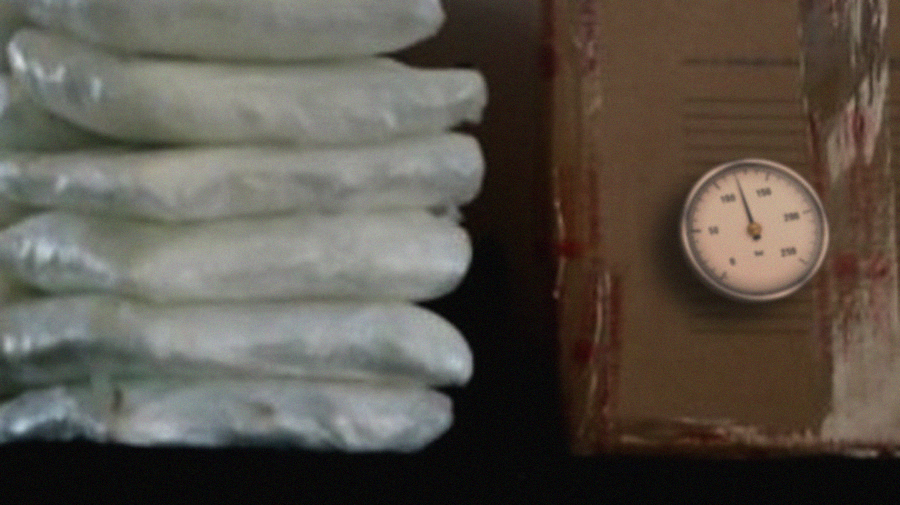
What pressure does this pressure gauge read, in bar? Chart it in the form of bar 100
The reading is bar 120
